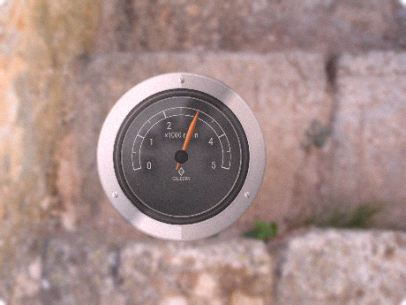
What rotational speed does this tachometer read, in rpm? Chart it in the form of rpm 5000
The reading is rpm 3000
